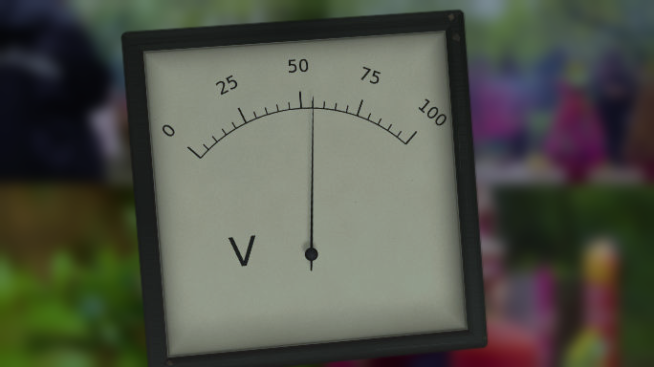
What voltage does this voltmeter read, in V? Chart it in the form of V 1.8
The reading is V 55
